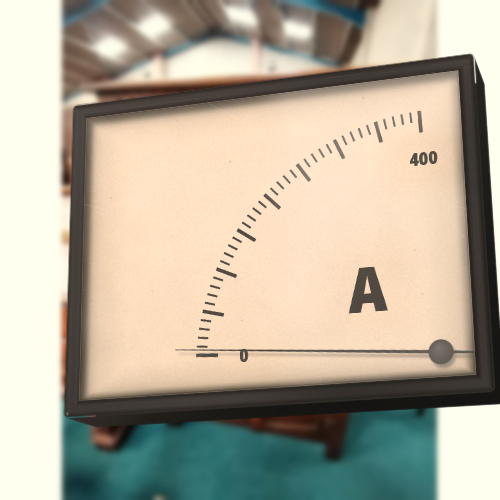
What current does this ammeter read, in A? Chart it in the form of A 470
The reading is A 5
